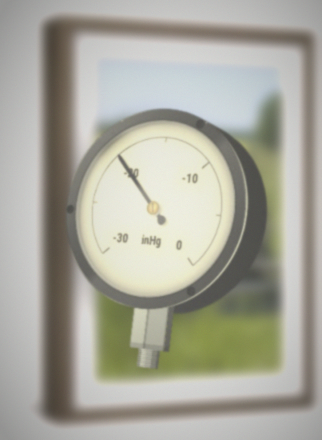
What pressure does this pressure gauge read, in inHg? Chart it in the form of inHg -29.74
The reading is inHg -20
